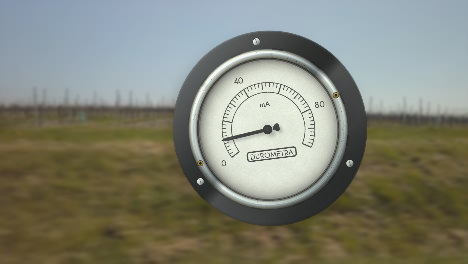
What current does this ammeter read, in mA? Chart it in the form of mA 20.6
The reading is mA 10
